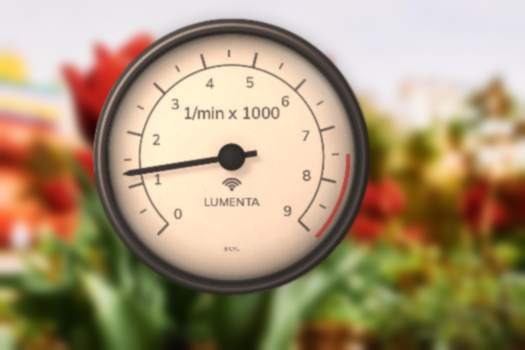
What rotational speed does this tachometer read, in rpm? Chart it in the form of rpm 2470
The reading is rpm 1250
